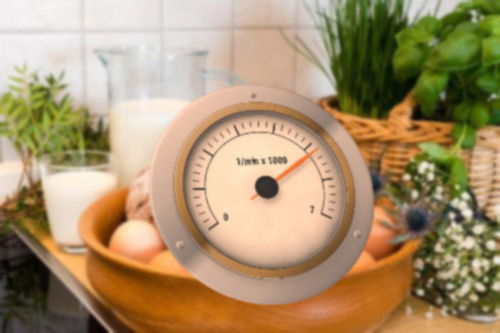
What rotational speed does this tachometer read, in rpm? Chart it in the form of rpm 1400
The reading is rpm 5200
